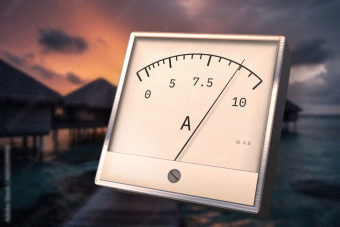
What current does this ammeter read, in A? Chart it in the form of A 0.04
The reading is A 9
